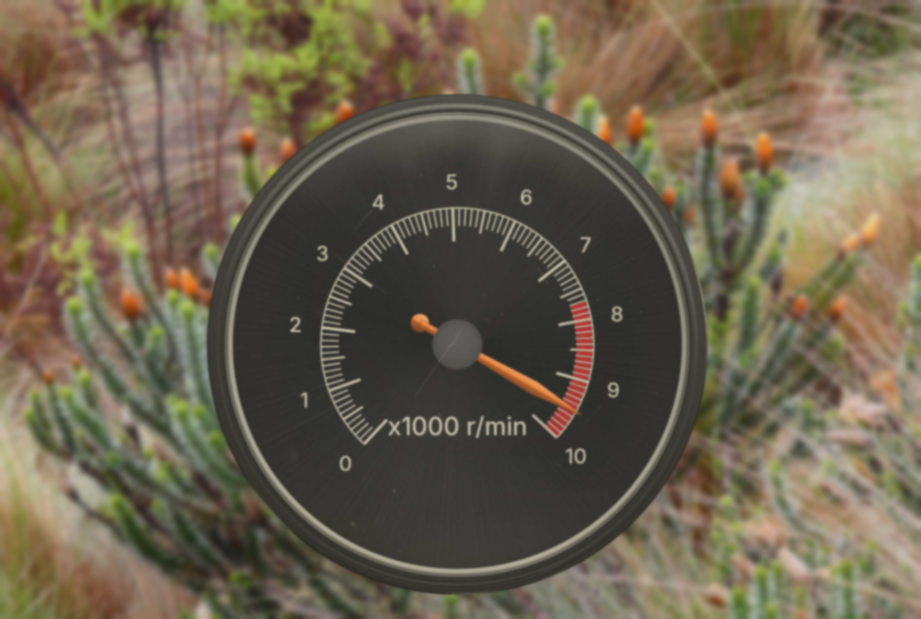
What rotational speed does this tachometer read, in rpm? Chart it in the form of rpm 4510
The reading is rpm 9500
